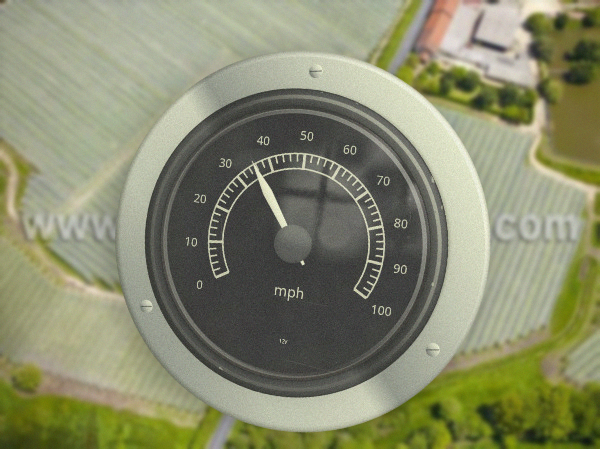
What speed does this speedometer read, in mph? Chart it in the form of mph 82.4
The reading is mph 36
